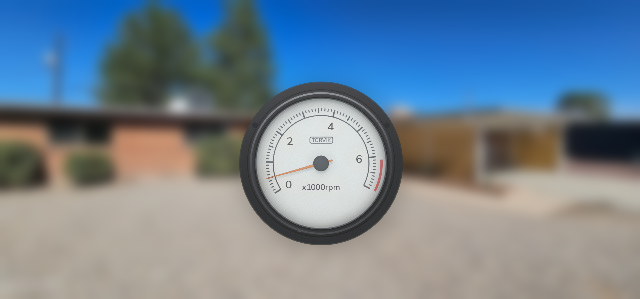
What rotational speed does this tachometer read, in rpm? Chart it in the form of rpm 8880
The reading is rpm 500
